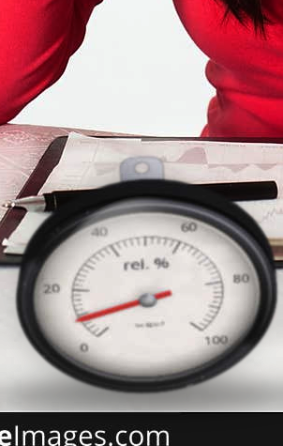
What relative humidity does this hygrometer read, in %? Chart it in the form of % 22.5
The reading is % 10
